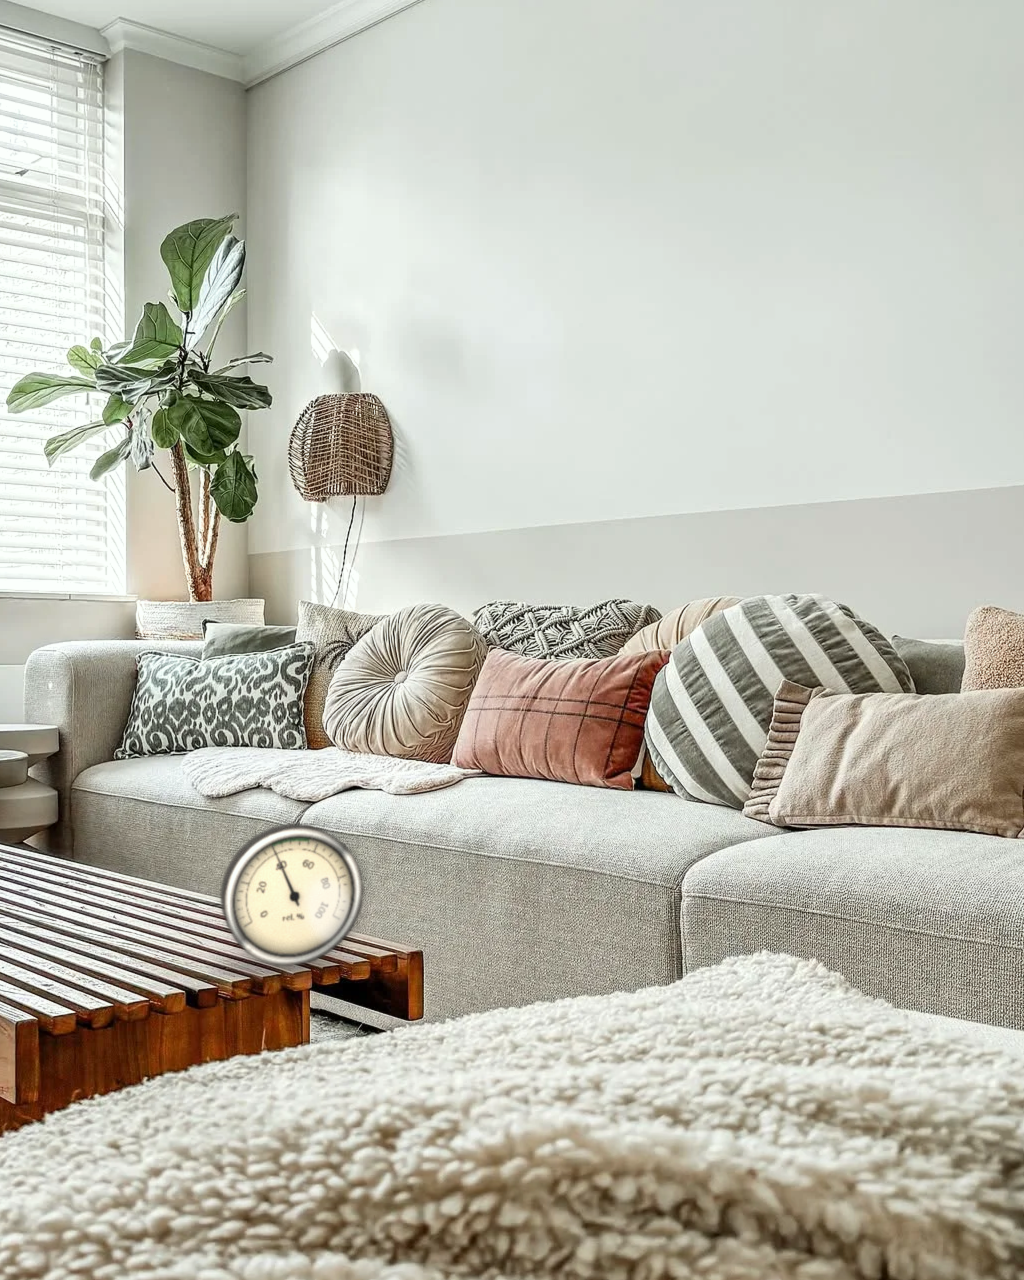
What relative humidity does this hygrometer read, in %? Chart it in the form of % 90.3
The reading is % 40
